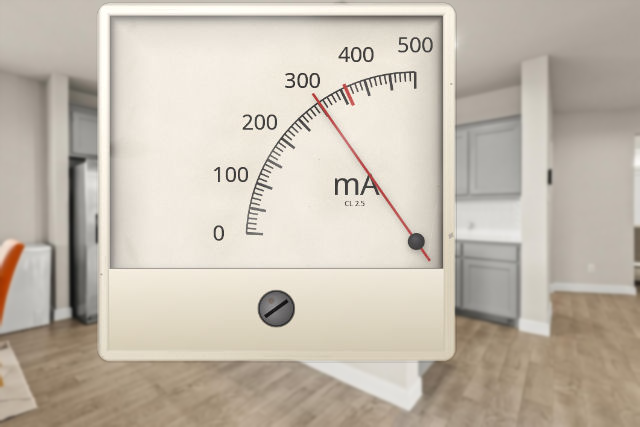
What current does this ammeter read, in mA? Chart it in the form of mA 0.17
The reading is mA 300
